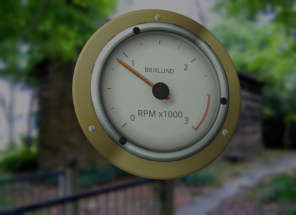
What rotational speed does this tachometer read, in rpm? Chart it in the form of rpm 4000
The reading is rpm 875
